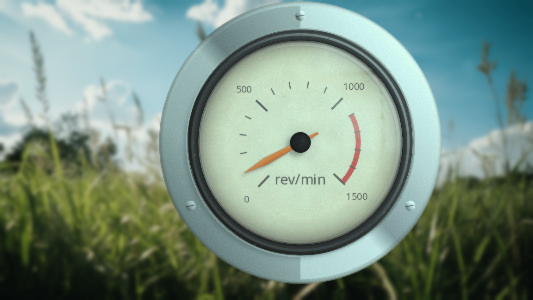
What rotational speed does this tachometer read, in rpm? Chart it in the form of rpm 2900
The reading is rpm 100
